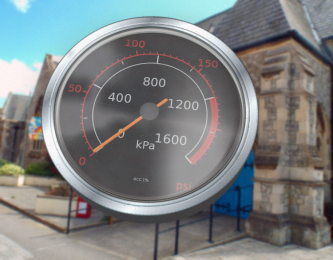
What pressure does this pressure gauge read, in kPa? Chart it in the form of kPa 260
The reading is kPa 0
